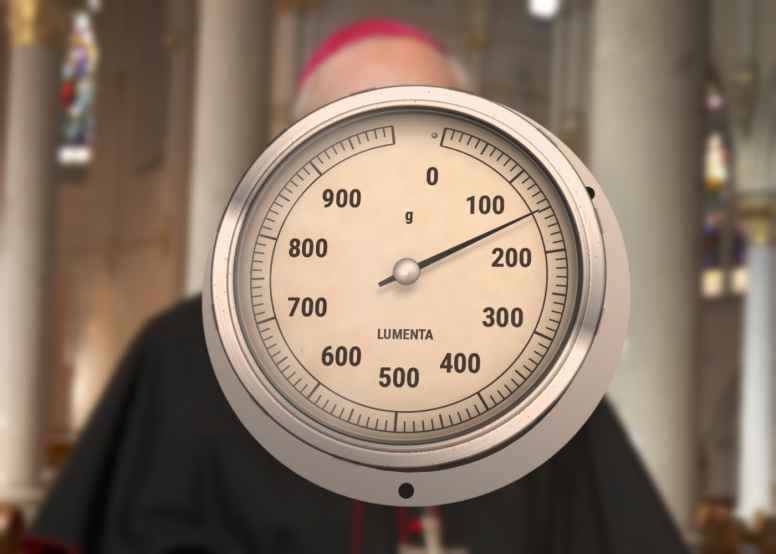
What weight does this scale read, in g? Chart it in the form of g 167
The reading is g 150
